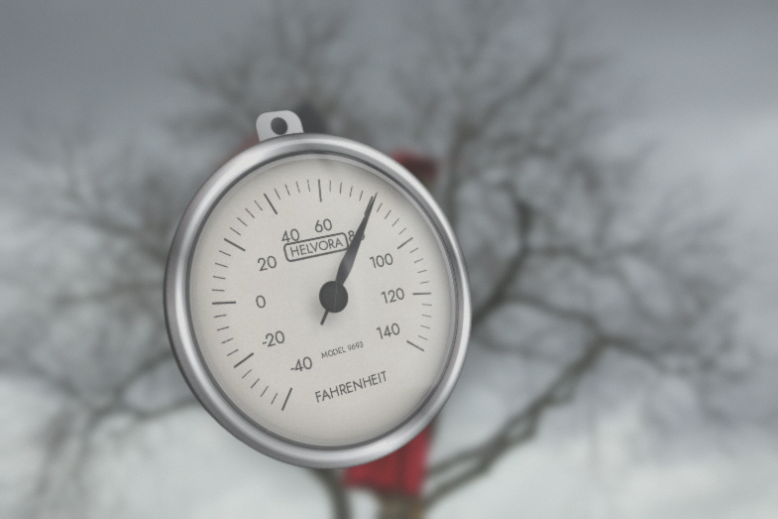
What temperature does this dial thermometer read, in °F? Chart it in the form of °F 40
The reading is °F 80
